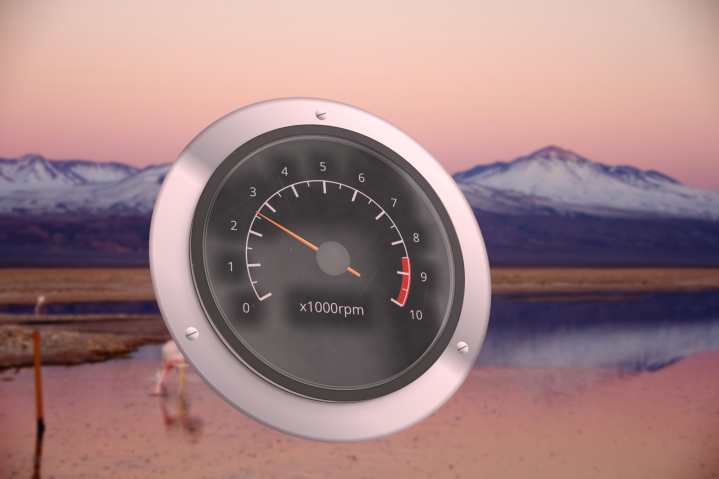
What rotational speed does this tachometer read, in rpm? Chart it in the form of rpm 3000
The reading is rpm 2500
